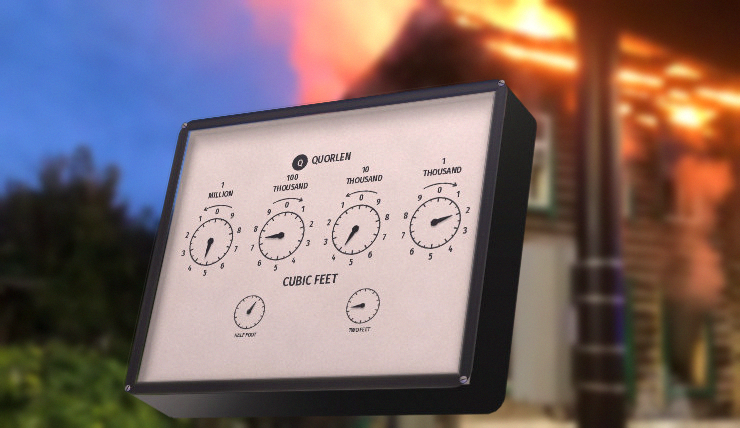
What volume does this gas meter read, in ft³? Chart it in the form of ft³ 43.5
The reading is ft³ 474200
